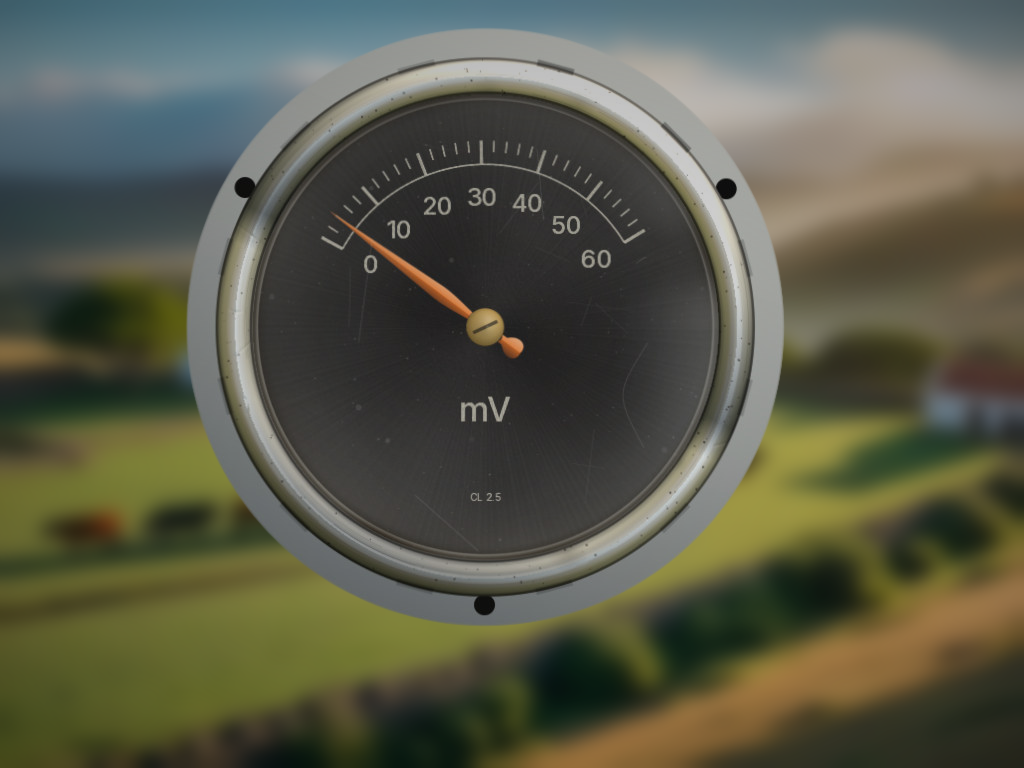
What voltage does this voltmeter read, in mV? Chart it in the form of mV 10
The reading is mV 4
